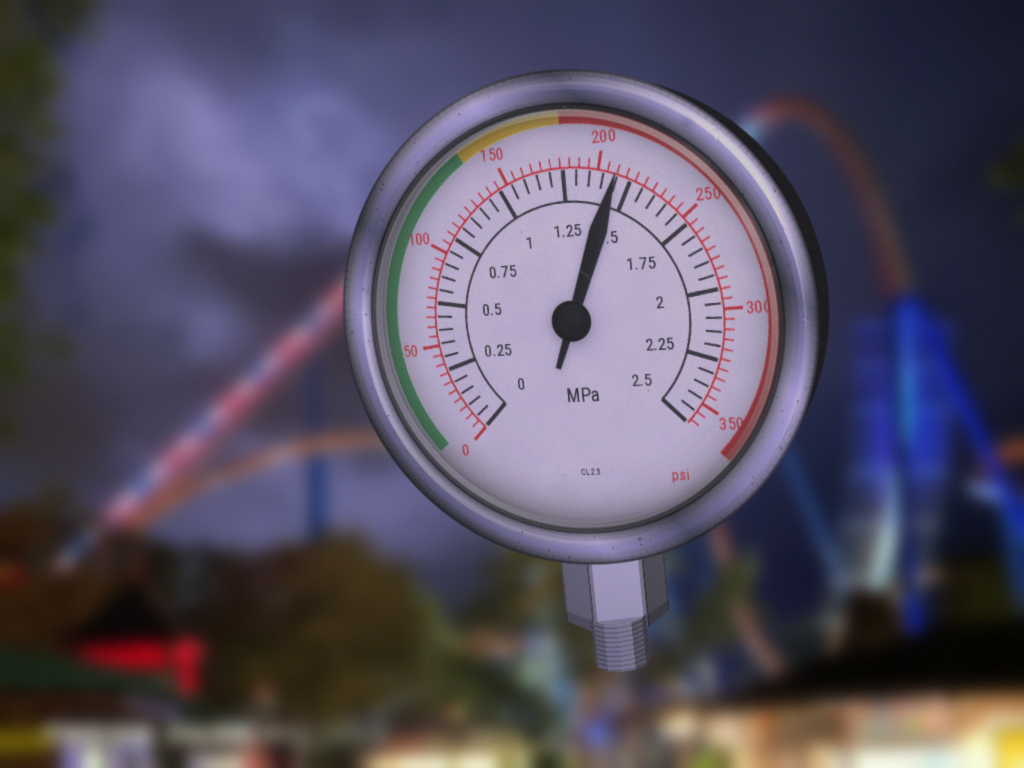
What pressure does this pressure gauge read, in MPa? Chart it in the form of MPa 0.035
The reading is MPa 1.45
